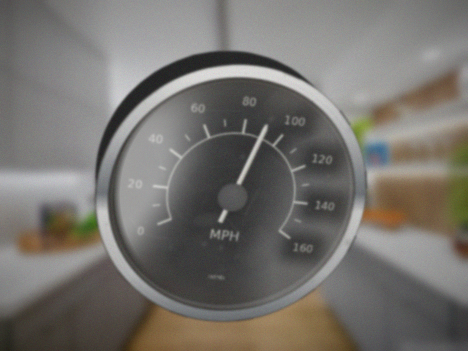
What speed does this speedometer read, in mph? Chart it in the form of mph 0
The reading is mph 90
